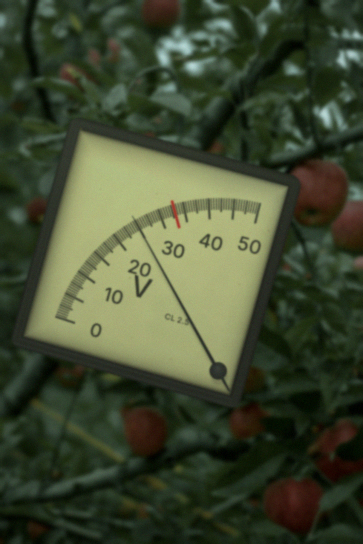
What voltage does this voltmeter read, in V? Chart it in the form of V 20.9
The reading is V 25
